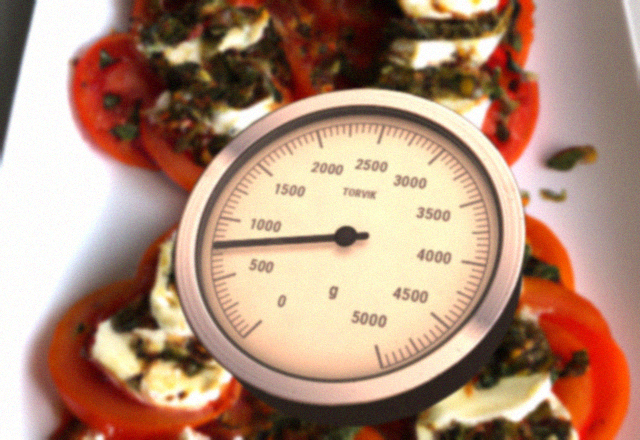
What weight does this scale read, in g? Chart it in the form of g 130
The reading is g 750
